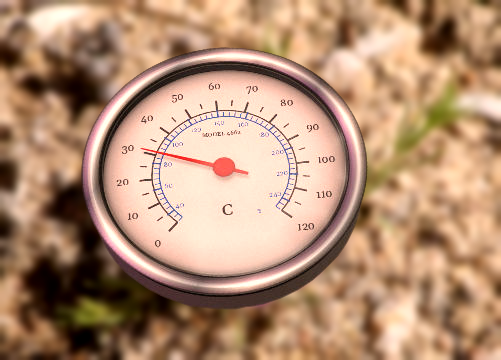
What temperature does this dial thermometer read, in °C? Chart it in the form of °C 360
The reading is °C 30
